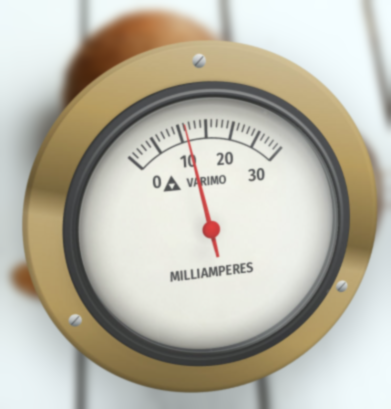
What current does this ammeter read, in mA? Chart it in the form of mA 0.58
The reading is mA 11
